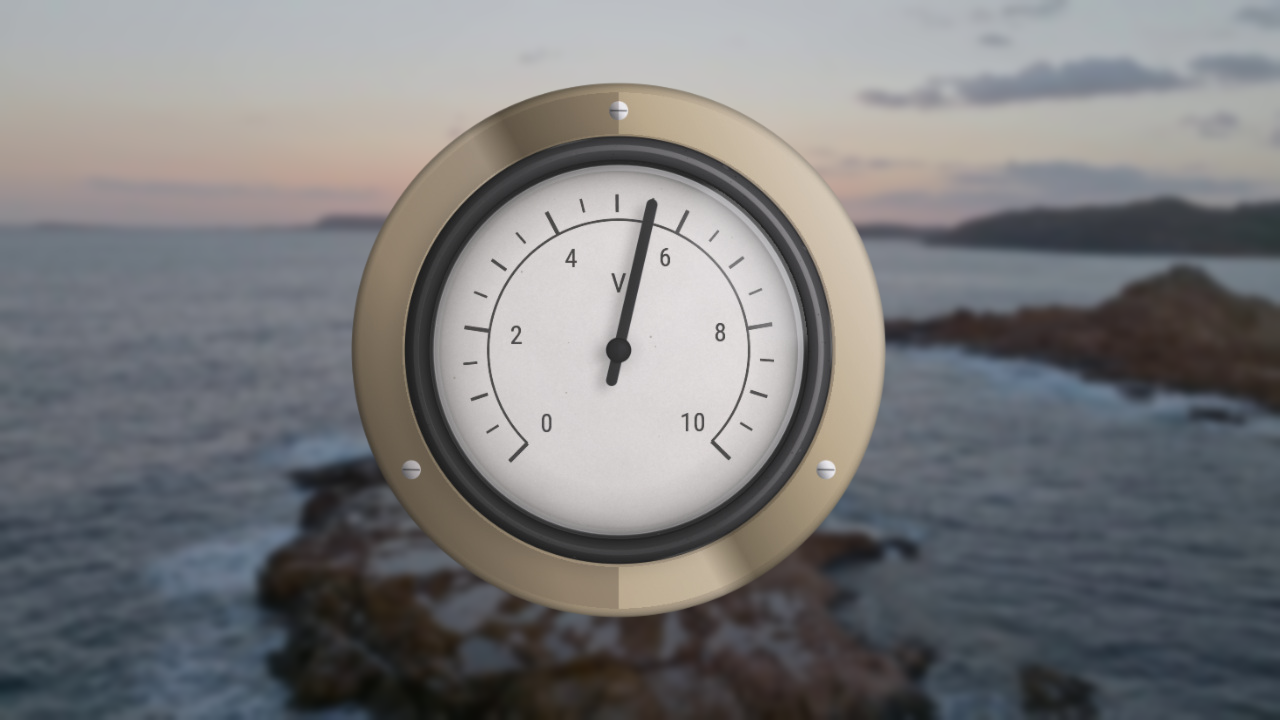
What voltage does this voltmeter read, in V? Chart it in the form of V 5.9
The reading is V 5.5
